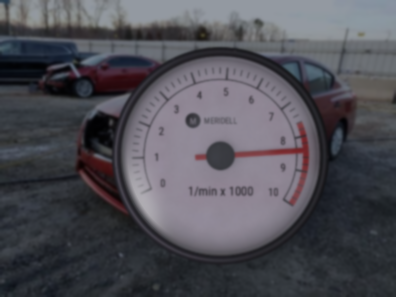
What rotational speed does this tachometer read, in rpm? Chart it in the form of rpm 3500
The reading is rpm 8400
